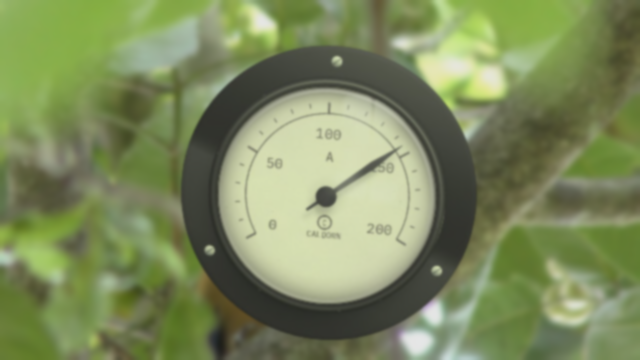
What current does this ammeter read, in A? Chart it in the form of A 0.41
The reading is A 145
